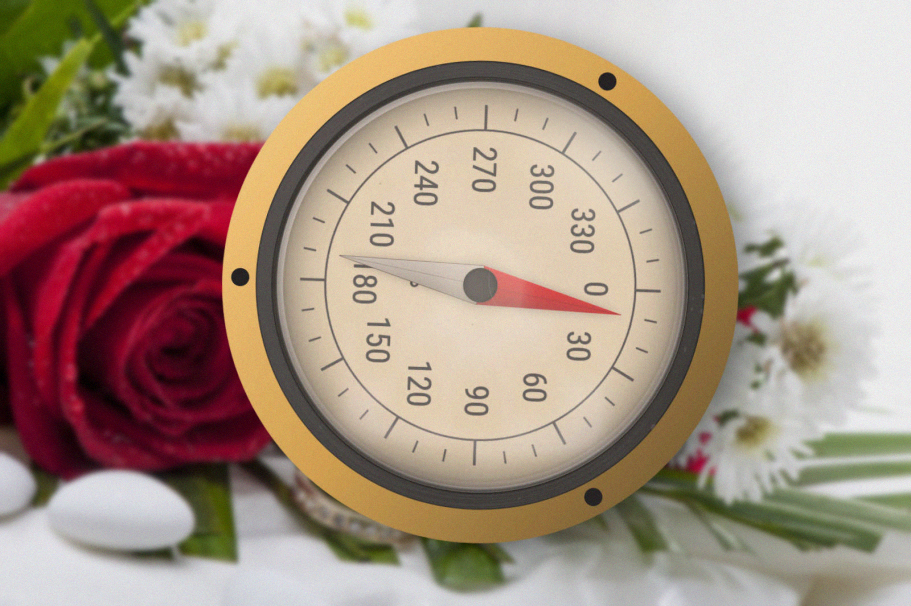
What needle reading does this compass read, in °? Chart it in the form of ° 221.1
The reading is ° 10
